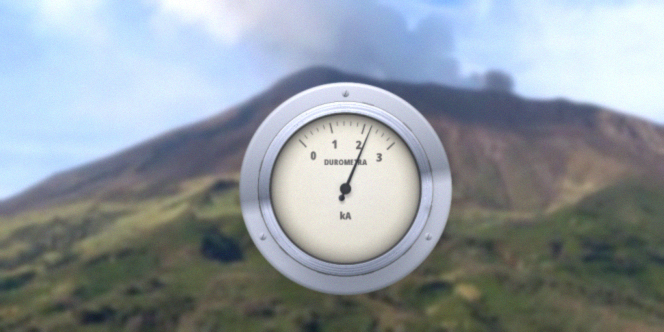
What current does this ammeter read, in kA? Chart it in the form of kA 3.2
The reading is kA 2.2
